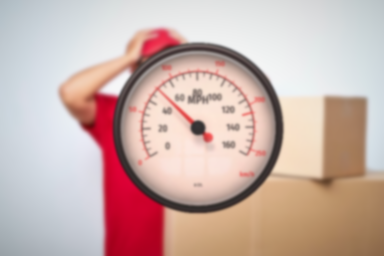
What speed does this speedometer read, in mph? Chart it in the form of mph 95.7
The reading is mph 50
